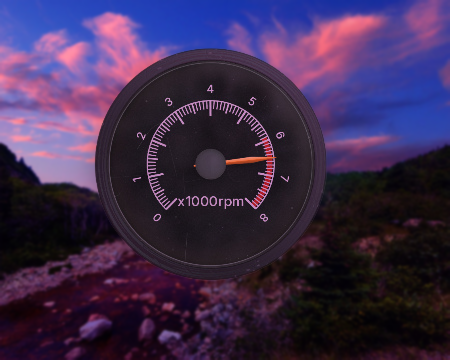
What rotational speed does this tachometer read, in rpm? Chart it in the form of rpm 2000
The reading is rpm 6500
